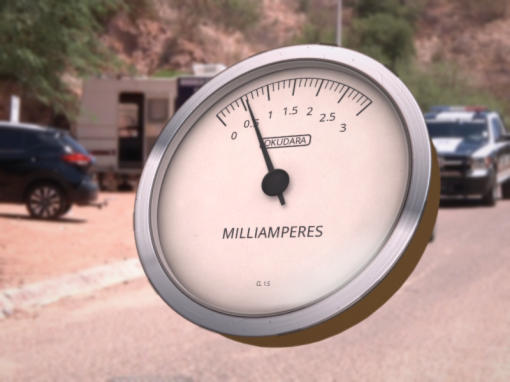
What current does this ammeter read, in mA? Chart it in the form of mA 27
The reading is mA 0.6
